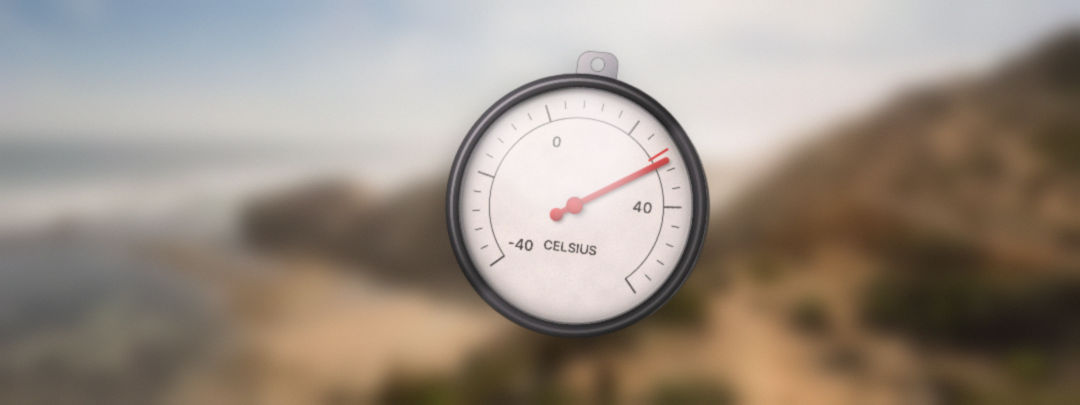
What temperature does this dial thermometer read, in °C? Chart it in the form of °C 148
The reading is °C 30
